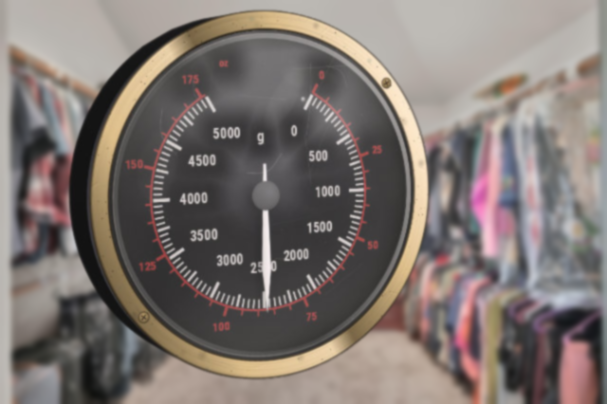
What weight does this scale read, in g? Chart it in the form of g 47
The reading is g 2500
